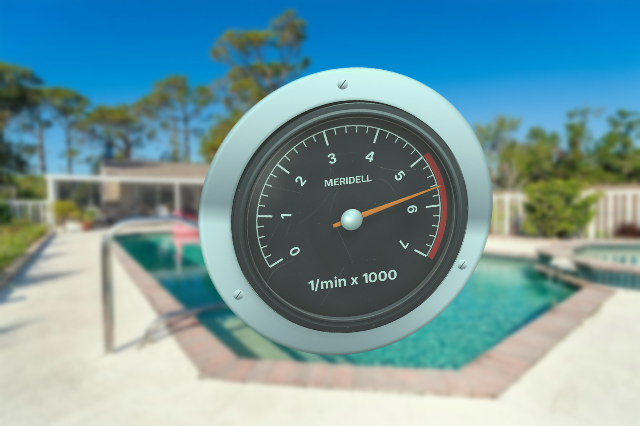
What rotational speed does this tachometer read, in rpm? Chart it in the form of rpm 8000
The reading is rpm 5600
